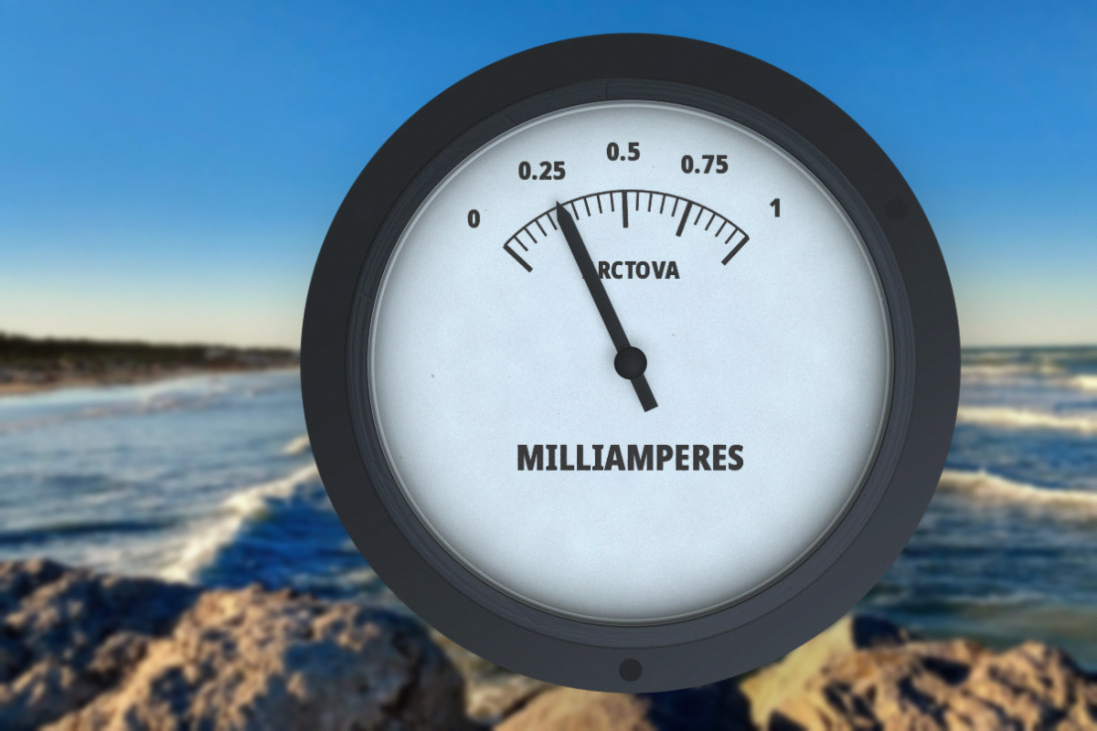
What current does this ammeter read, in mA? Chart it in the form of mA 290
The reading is mA 0.25
